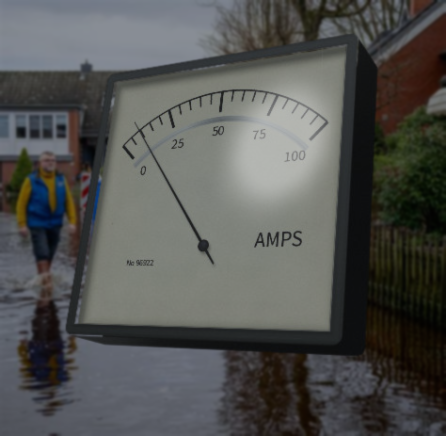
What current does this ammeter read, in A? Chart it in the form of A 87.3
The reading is A 10
